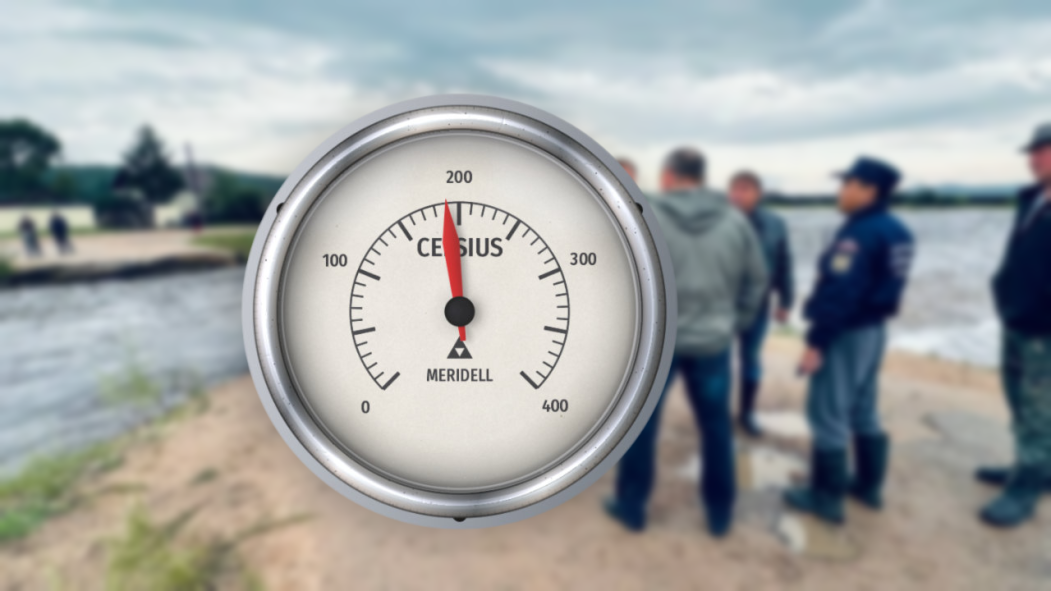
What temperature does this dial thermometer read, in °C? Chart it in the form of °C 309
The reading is °C 190
